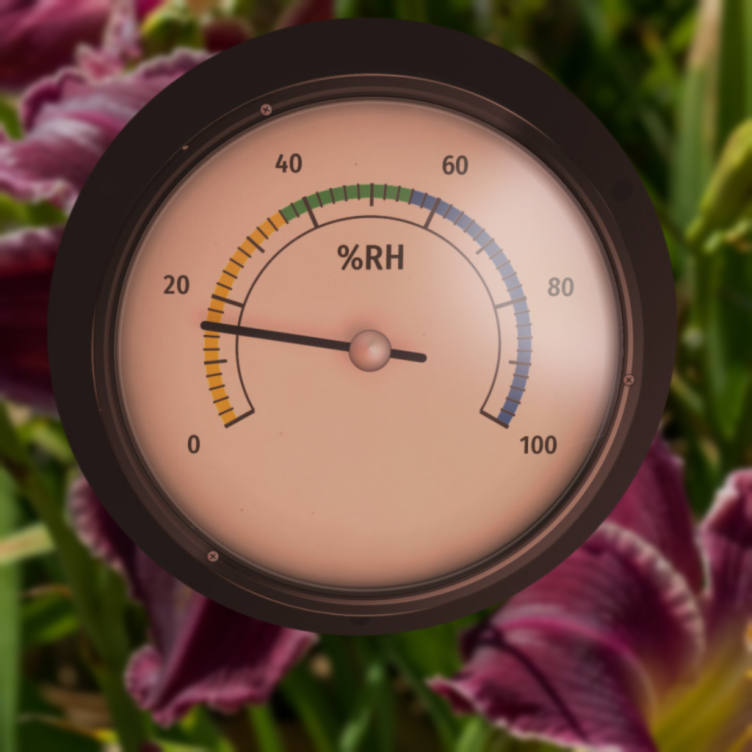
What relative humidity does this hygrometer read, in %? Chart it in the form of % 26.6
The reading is % 16
